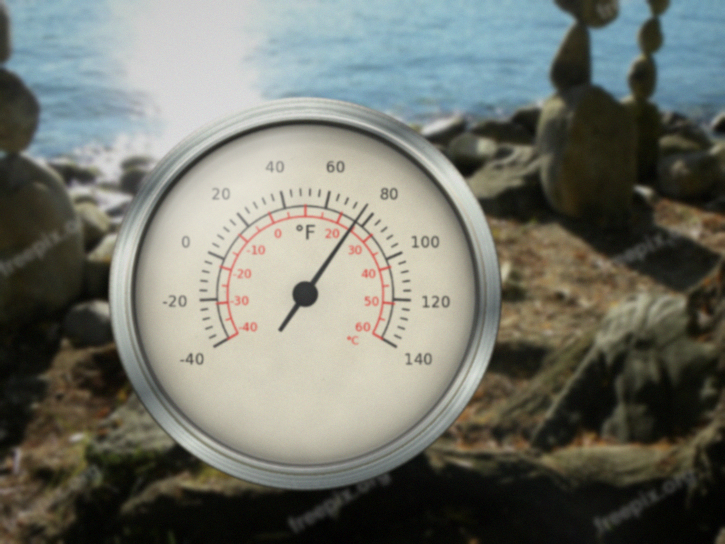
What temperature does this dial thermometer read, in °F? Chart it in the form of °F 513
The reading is °F 76
